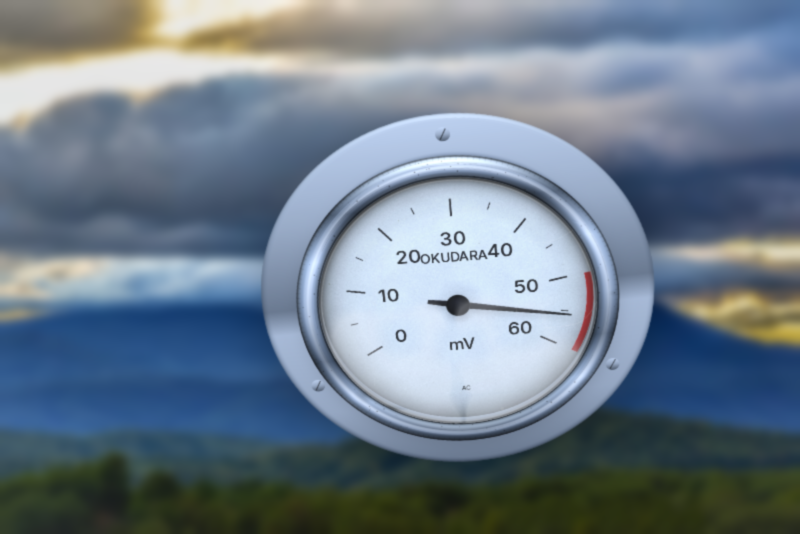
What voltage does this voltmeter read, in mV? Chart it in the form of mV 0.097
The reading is mV 55
